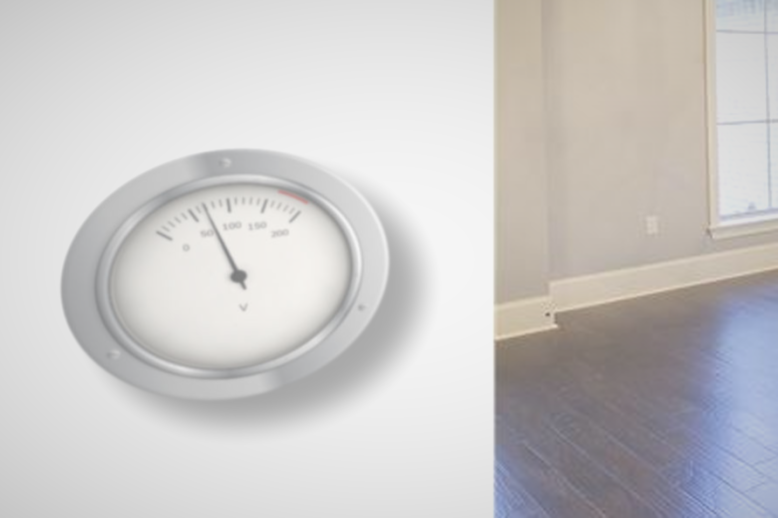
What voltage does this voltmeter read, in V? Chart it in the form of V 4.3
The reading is V 70
